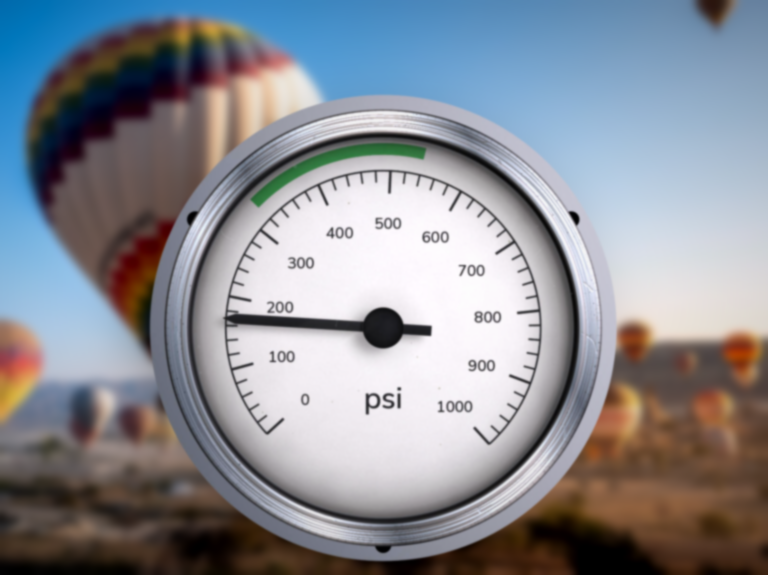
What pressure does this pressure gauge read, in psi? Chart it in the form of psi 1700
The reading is psi 170
